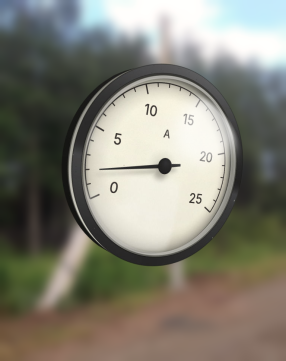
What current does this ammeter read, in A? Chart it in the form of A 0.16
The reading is A 2
